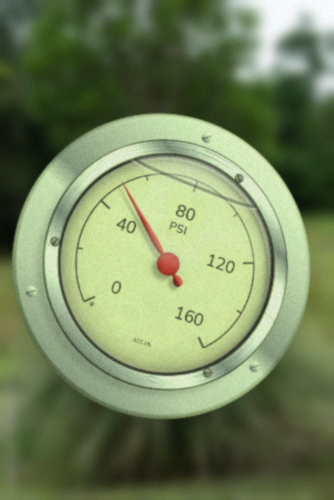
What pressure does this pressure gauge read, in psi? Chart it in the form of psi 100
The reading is psi 50
